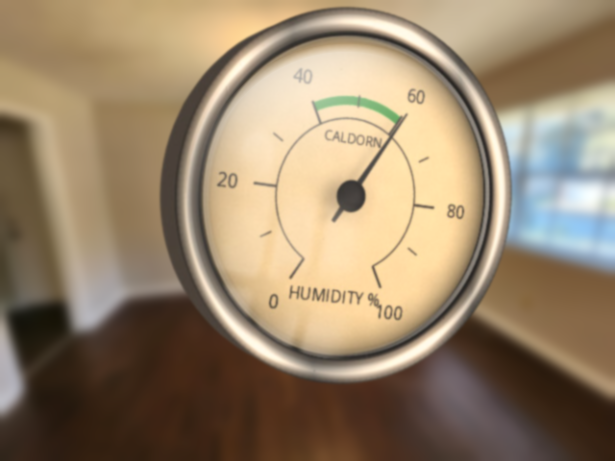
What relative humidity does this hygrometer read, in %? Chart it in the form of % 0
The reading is % 60
